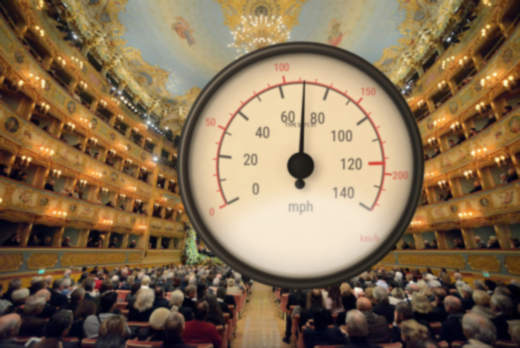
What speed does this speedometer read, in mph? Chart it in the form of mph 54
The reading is mph 70
